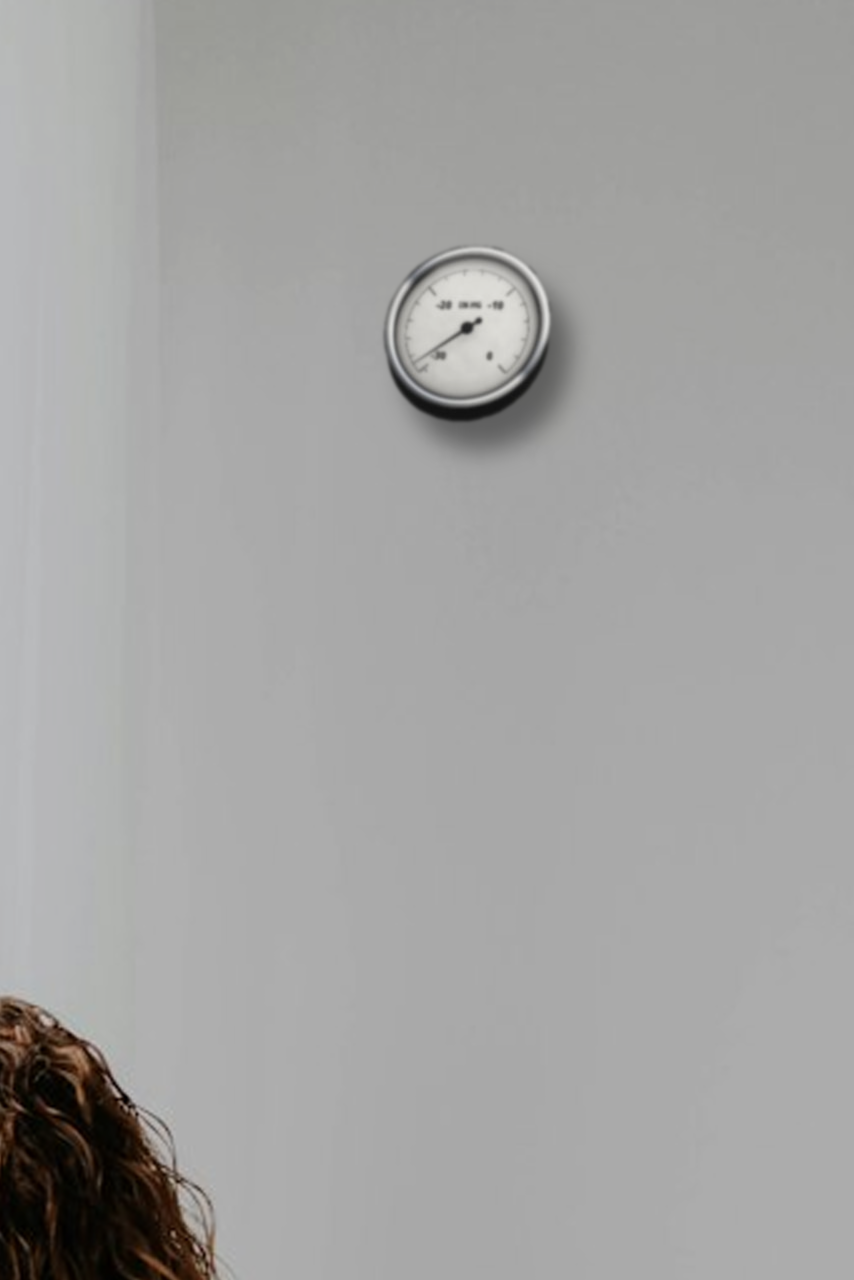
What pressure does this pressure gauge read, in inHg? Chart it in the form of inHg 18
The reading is inHg -29
